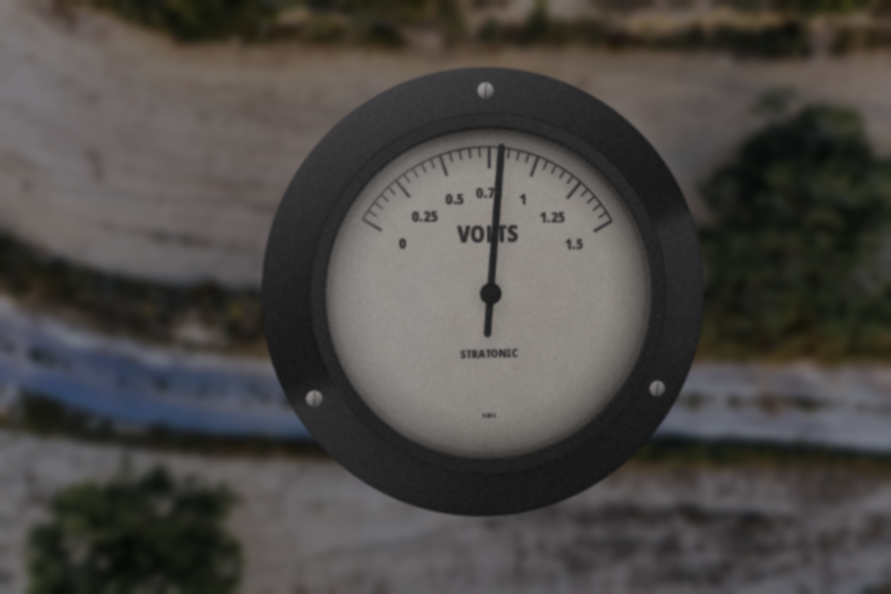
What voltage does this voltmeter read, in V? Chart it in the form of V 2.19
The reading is V 0.8
